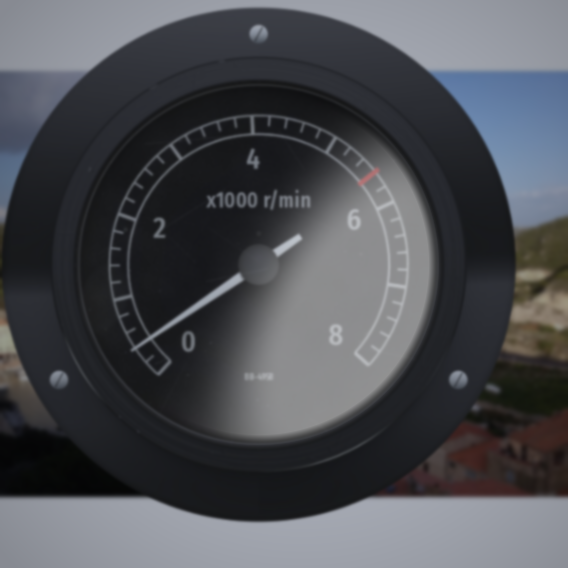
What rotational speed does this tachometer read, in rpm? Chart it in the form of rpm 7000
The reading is rpm 400
